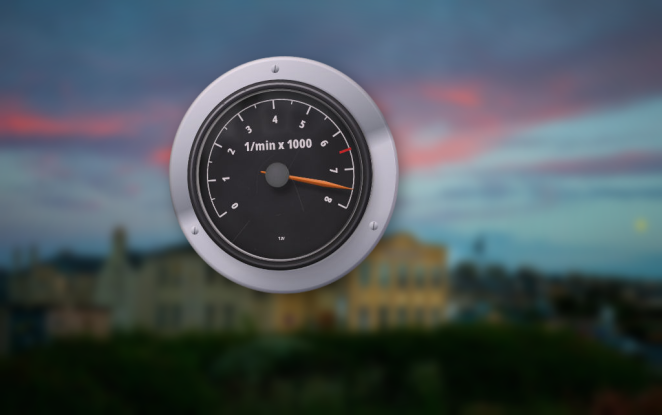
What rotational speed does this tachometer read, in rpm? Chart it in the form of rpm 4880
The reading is rpm 7500
